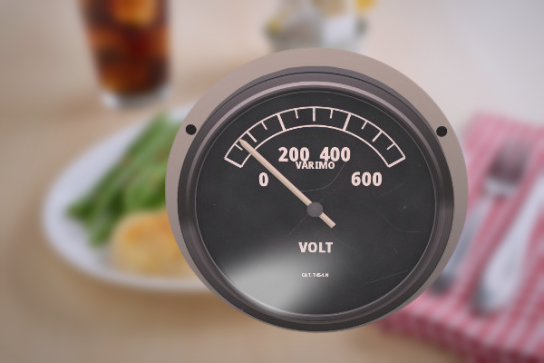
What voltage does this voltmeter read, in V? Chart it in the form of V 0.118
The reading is V 75
